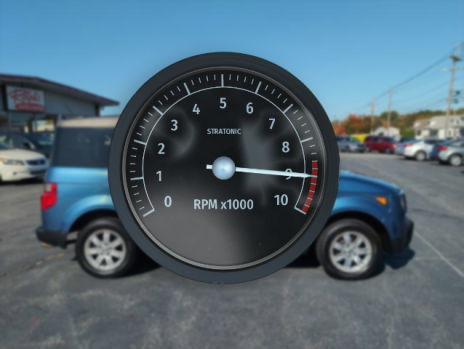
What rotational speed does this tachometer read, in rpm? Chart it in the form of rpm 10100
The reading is rpm 9000
